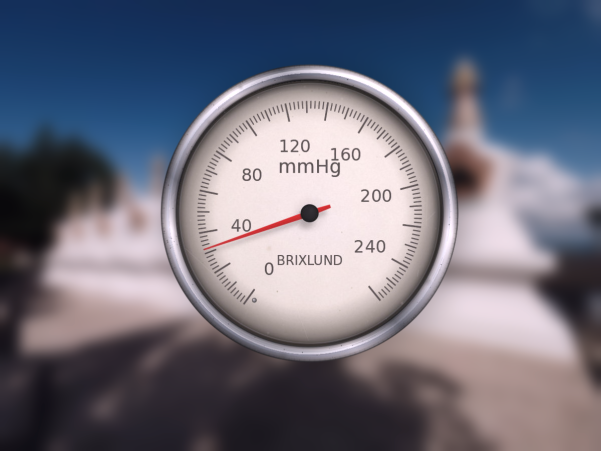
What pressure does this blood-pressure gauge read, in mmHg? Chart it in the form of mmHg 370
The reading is mmHg 32
